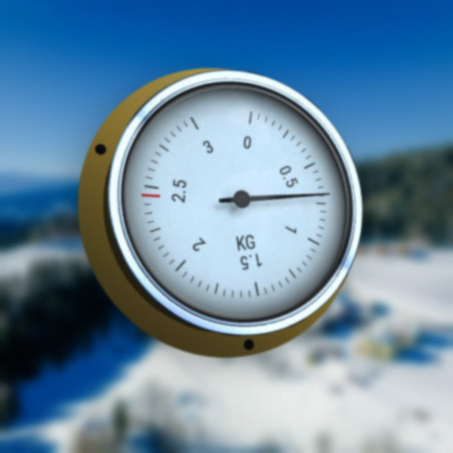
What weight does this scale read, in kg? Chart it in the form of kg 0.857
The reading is kg 0.7
